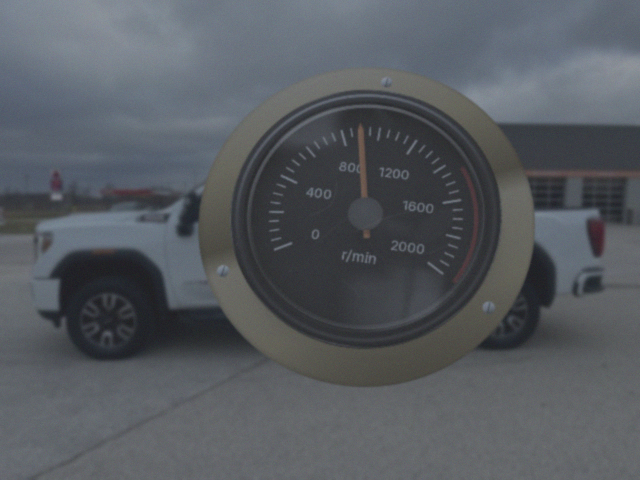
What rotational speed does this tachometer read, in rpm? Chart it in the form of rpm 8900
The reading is rpm 900
